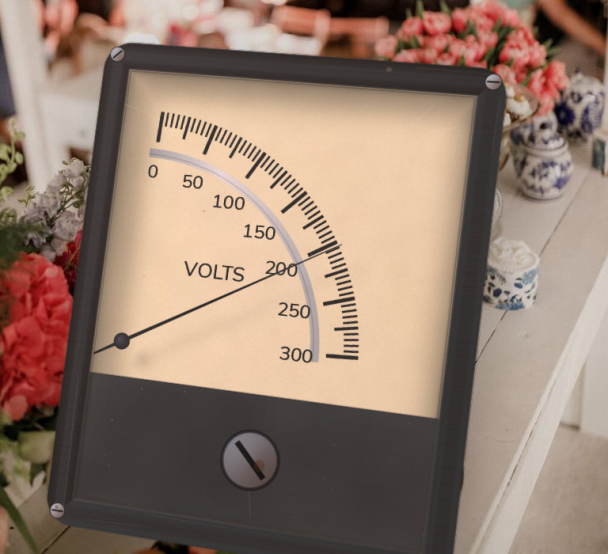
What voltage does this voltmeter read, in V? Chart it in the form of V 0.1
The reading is V 205
